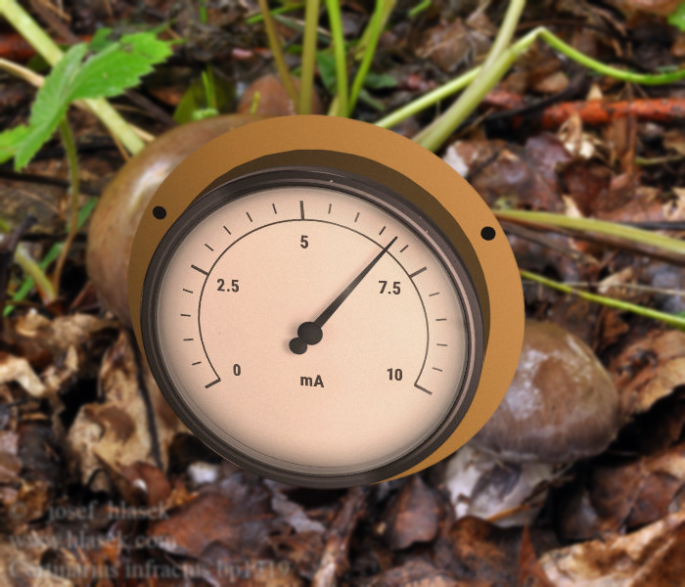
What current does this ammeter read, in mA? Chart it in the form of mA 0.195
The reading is mA 6.75
